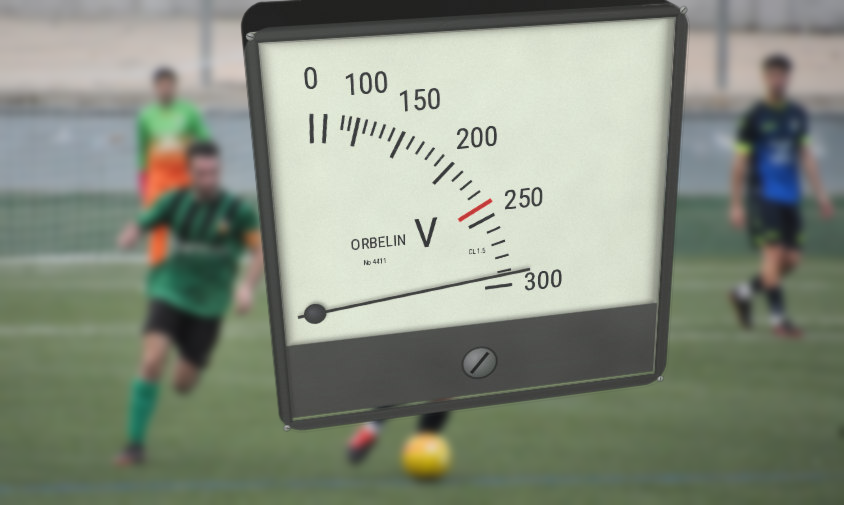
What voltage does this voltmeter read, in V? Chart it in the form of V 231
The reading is V 290
